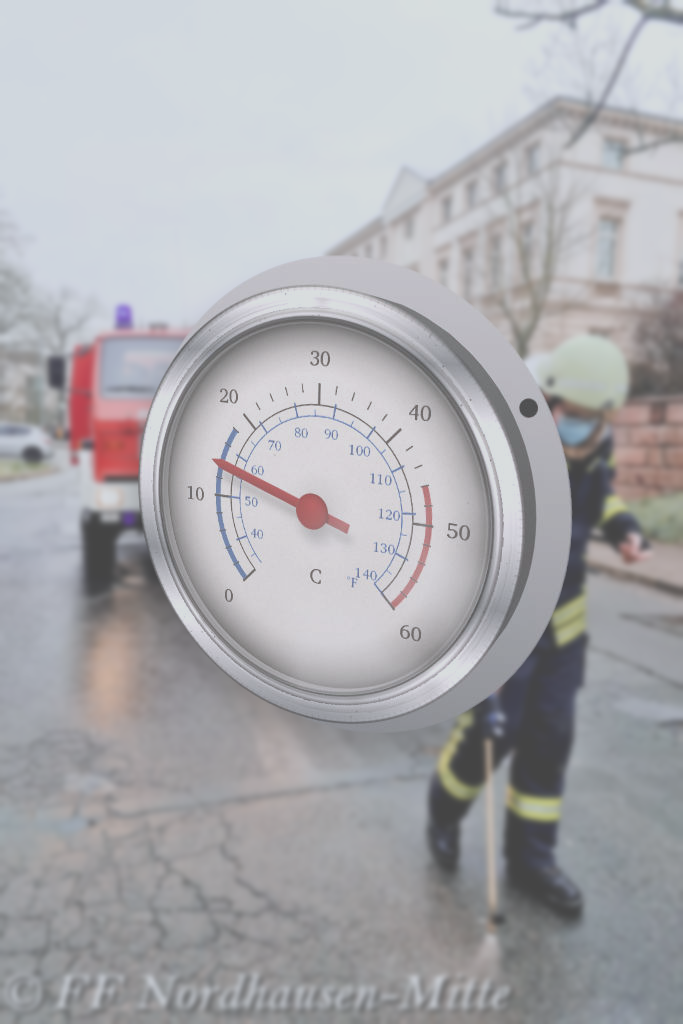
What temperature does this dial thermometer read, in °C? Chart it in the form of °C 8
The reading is °C 14
